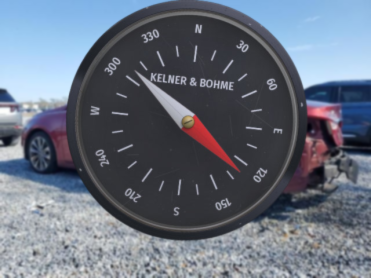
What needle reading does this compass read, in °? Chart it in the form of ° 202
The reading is ° 127.5
